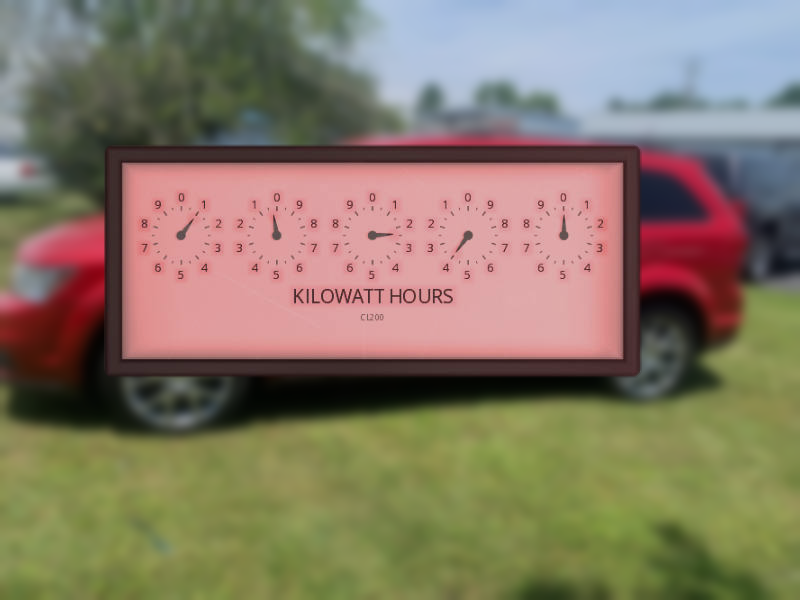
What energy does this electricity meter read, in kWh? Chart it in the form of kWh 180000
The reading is kWh 10240
